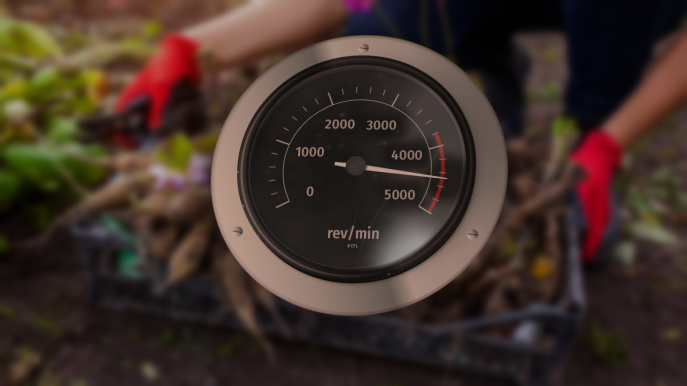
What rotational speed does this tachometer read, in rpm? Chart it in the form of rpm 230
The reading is rpm 4500
